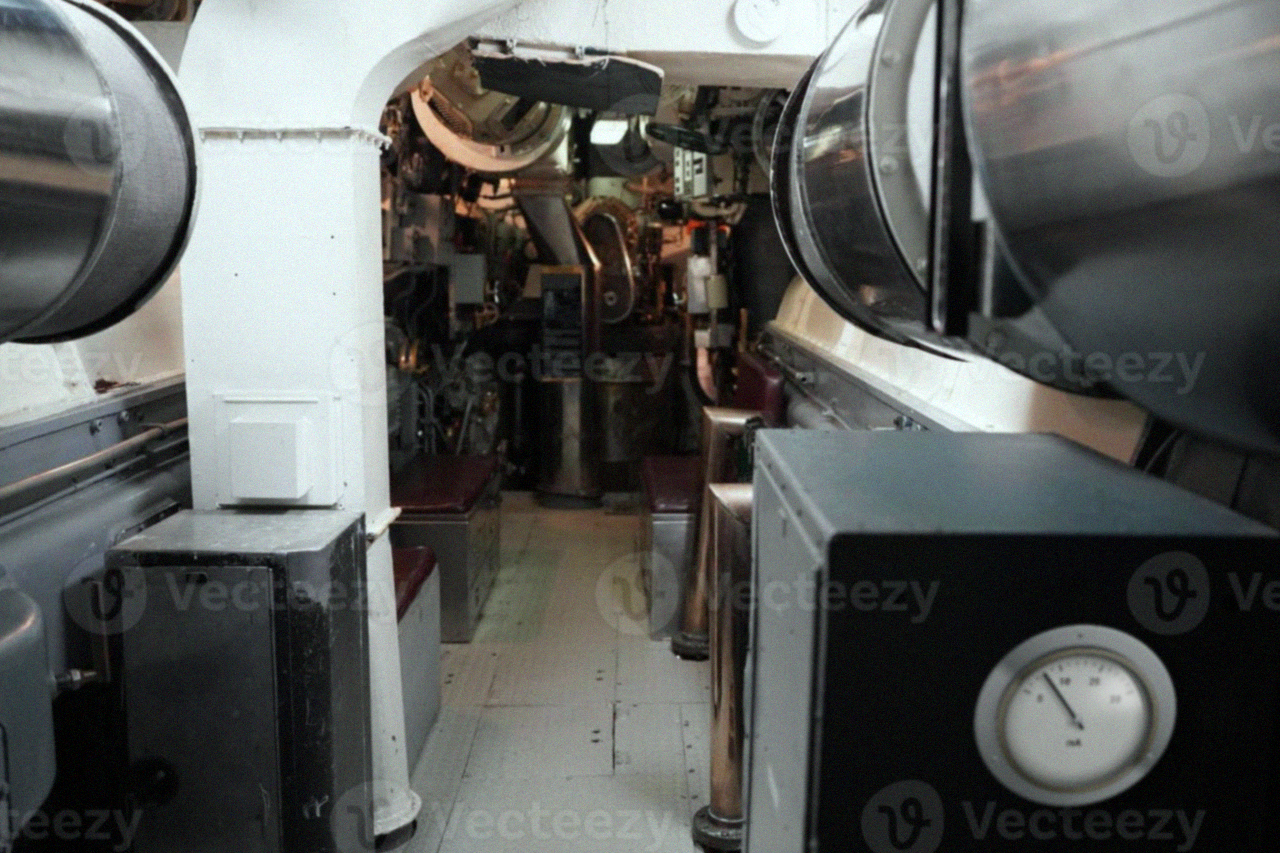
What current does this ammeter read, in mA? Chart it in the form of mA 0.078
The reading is mA 6
